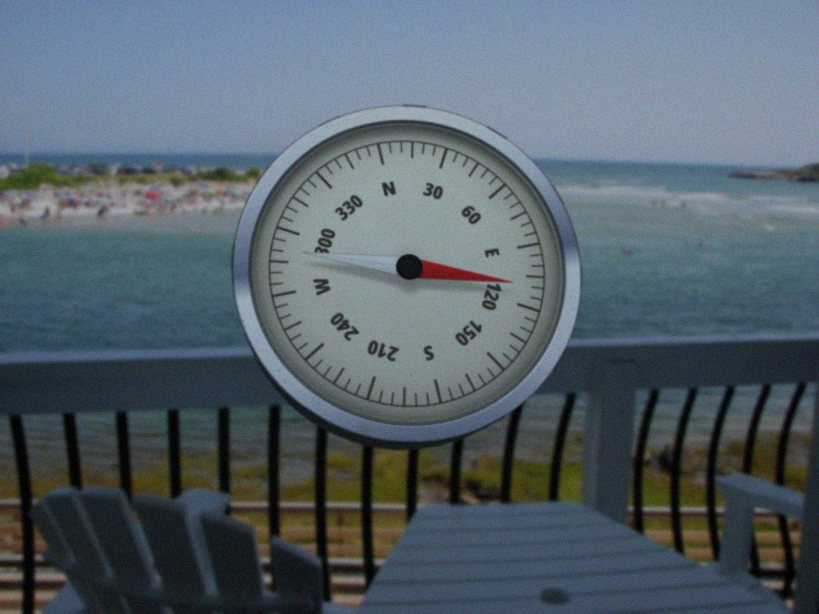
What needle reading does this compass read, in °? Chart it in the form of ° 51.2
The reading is ° 110
